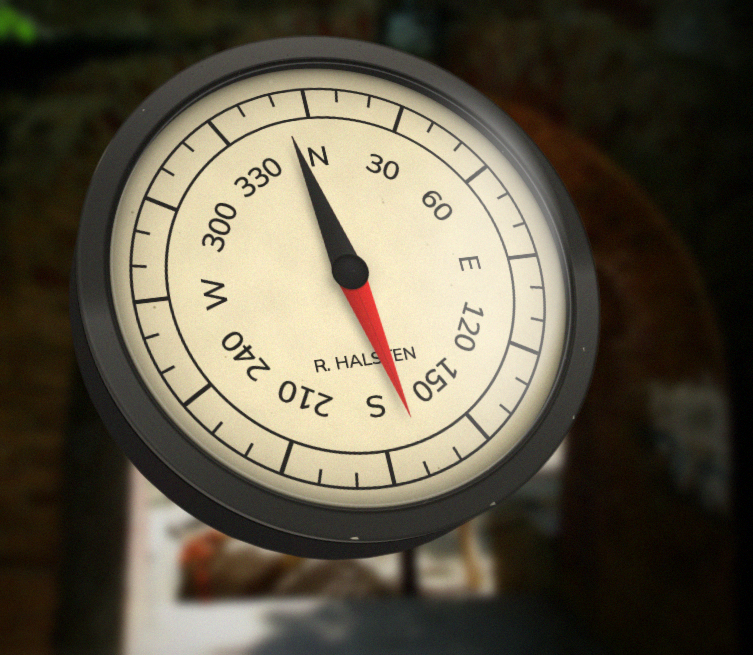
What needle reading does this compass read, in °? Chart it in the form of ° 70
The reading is ° 170
